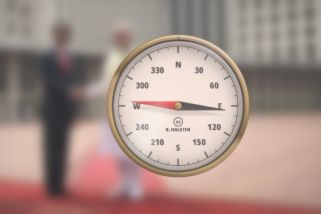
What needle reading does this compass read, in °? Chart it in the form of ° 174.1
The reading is ° 275
